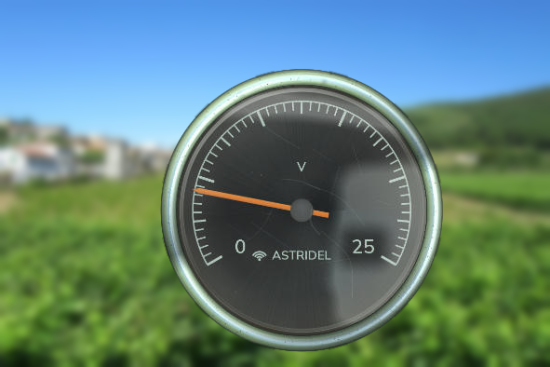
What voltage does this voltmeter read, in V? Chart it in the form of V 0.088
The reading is V 4.25
